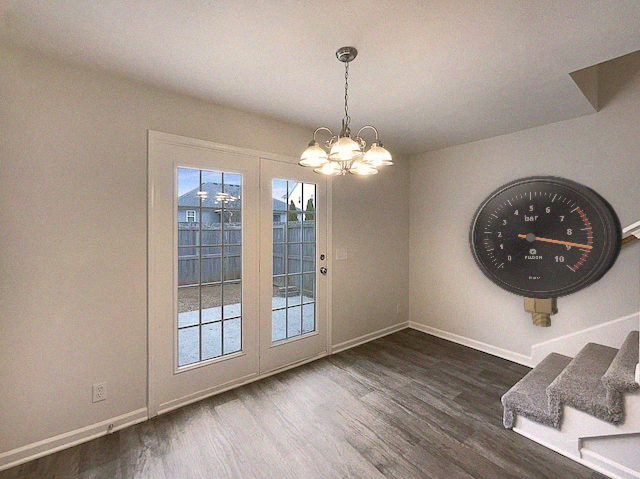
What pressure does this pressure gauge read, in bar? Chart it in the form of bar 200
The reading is bar 8.8
